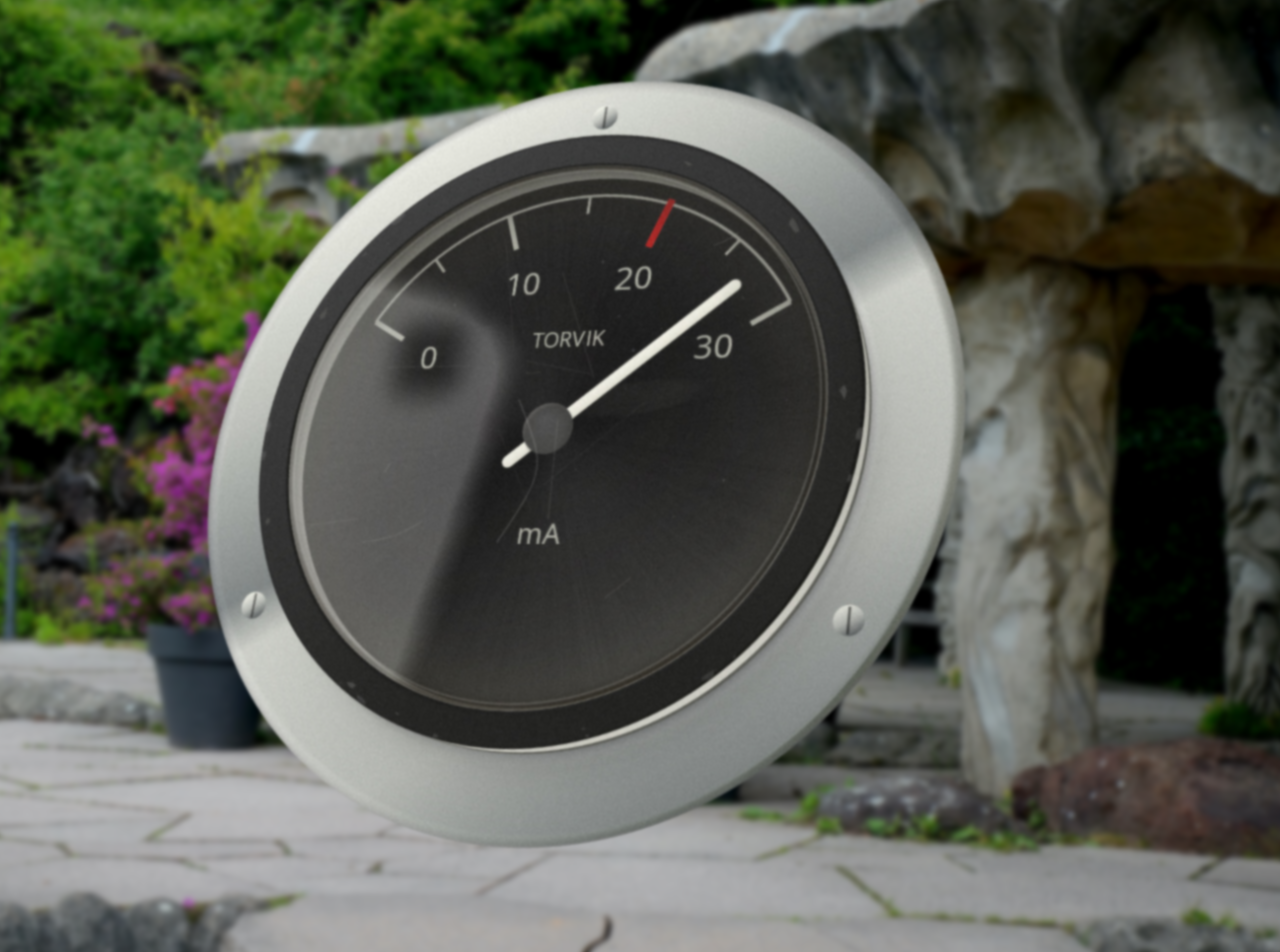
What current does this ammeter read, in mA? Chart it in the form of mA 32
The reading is mA 27.5
